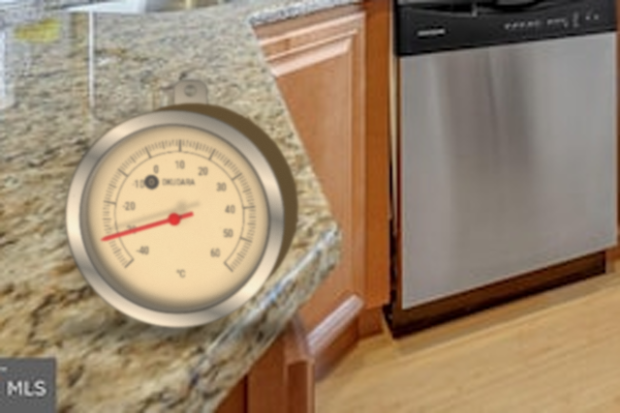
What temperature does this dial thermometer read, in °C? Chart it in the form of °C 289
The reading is °C -30
